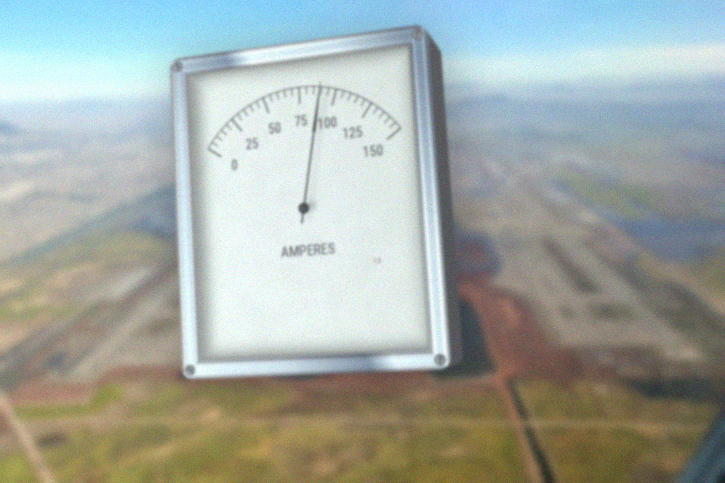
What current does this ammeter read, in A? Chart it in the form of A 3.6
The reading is A 90
